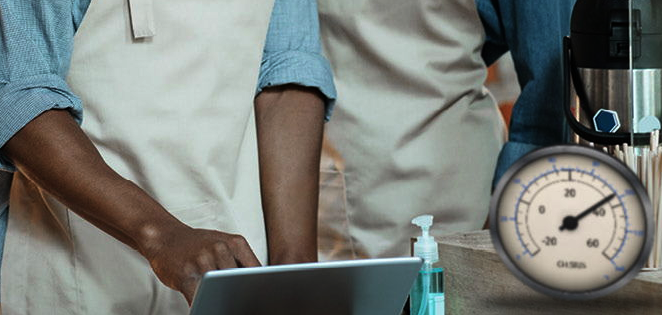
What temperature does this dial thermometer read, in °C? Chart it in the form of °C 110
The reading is °C 36
